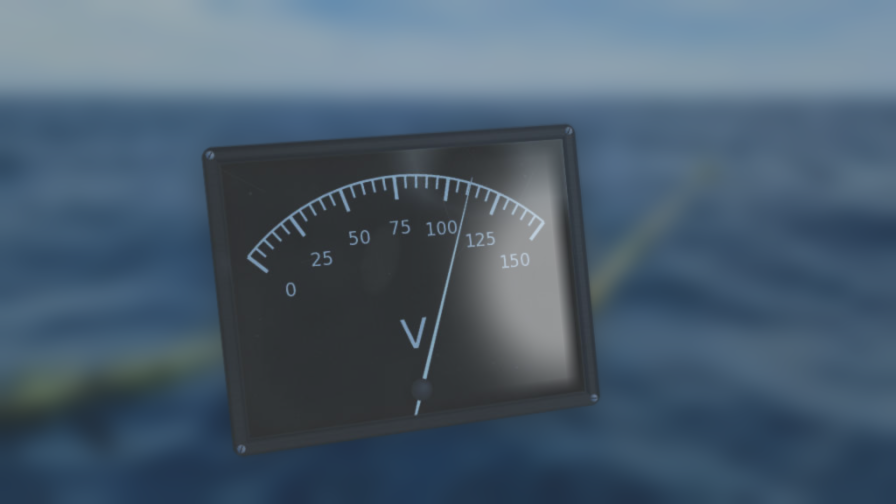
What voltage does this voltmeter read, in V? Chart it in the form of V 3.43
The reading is V 110
